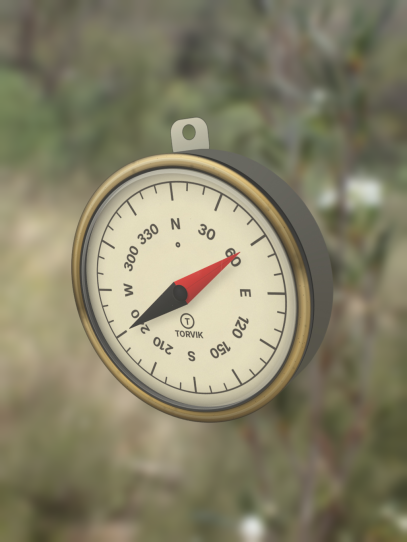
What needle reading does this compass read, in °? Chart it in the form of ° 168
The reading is ° 60
